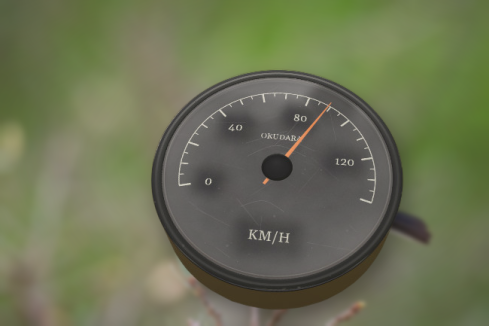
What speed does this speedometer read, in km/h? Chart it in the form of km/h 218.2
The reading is km/h 90
